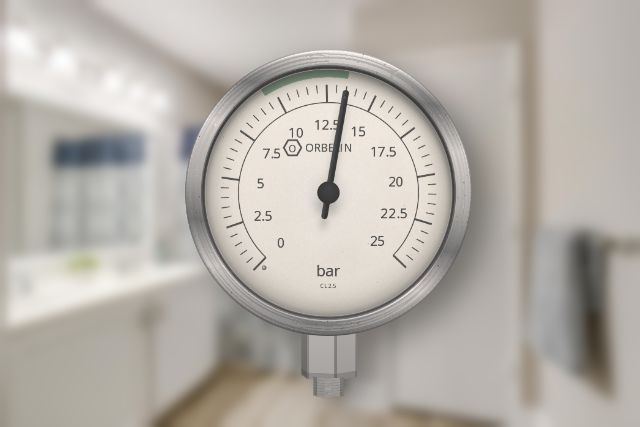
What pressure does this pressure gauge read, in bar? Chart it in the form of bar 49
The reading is bar 13.5
